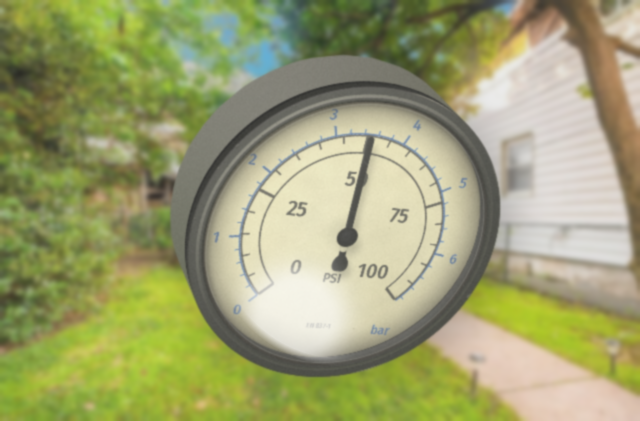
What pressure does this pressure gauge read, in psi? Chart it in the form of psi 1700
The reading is psi 50
